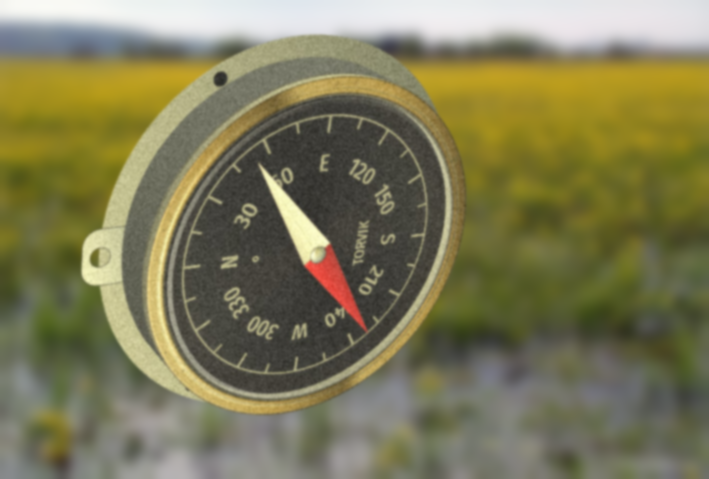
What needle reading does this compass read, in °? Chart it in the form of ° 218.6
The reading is ° 232.5
